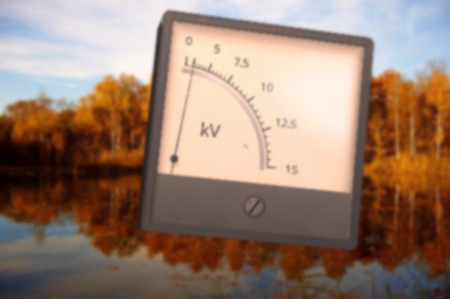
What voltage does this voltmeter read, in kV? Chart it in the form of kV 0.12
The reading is kV 2.5
